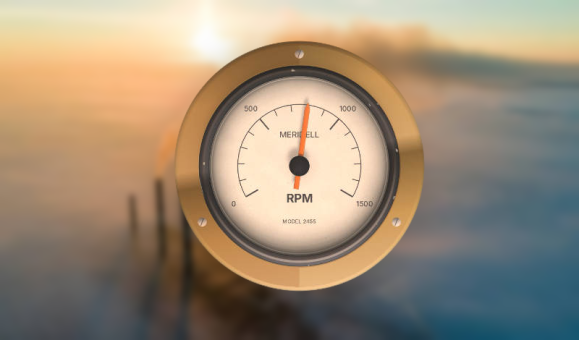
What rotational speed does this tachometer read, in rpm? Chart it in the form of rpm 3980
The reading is rpm 800
